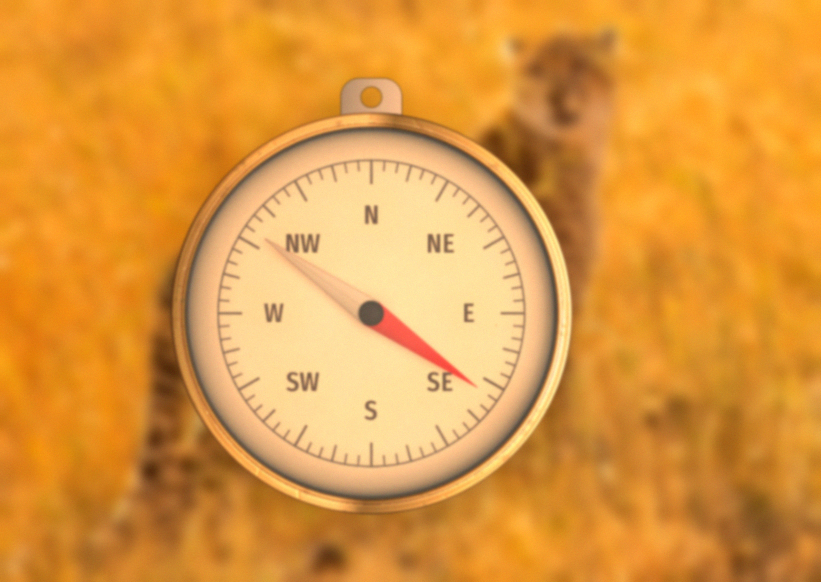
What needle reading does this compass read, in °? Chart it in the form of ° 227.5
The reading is ° 125
